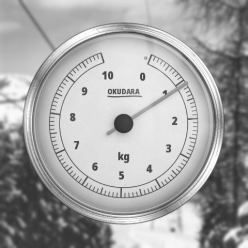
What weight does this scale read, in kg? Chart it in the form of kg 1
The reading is kg 1.1
